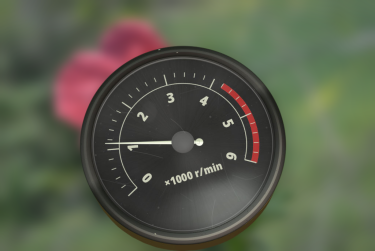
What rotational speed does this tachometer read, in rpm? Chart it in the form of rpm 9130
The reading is rpm 1100
